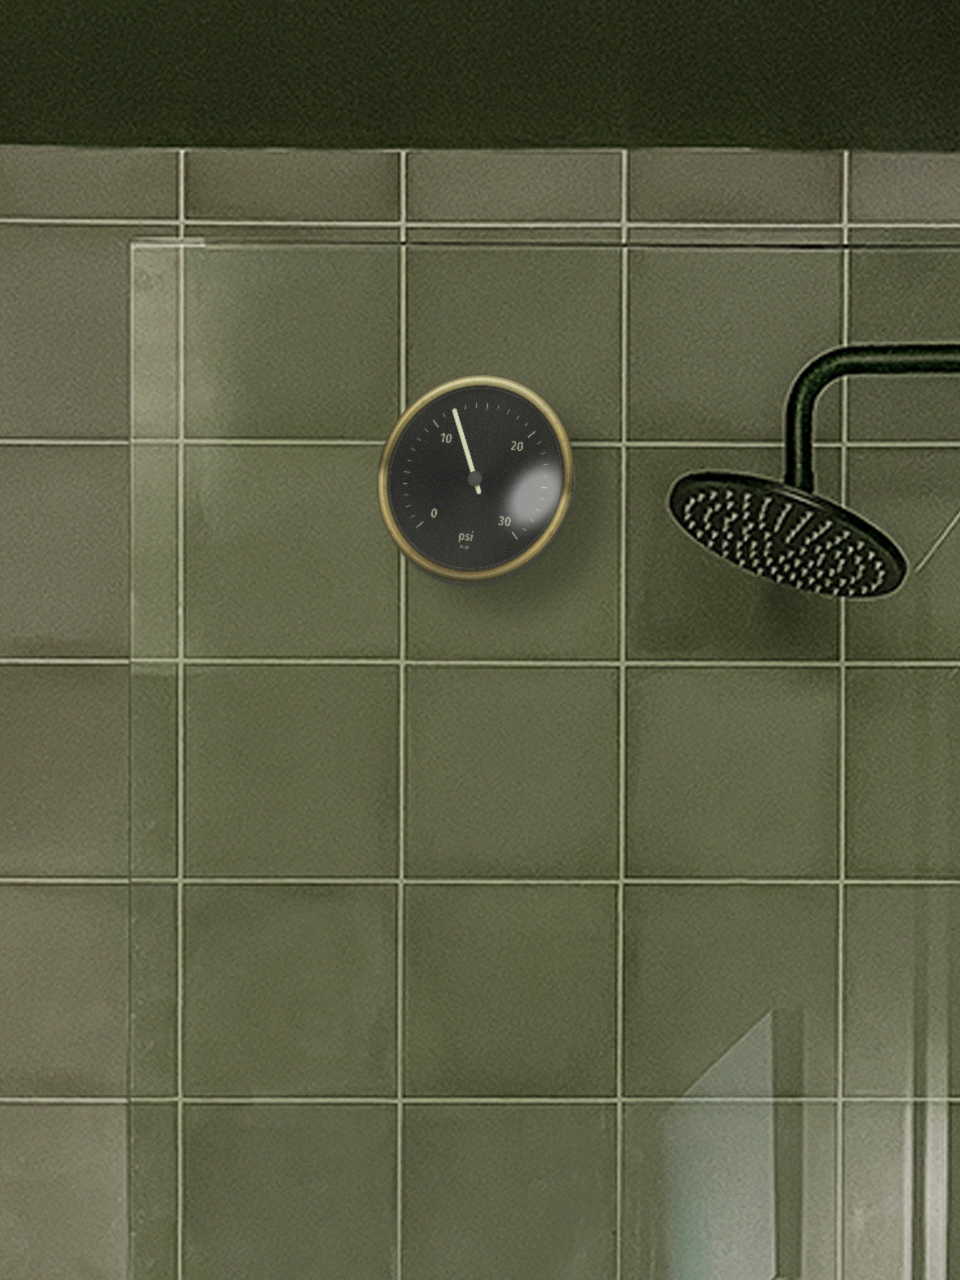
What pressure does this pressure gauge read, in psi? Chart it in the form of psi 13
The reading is psi 12
